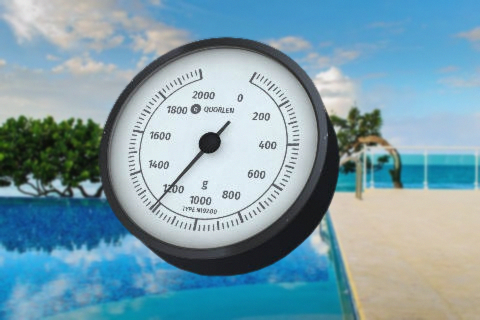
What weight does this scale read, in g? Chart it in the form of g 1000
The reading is g 1200
